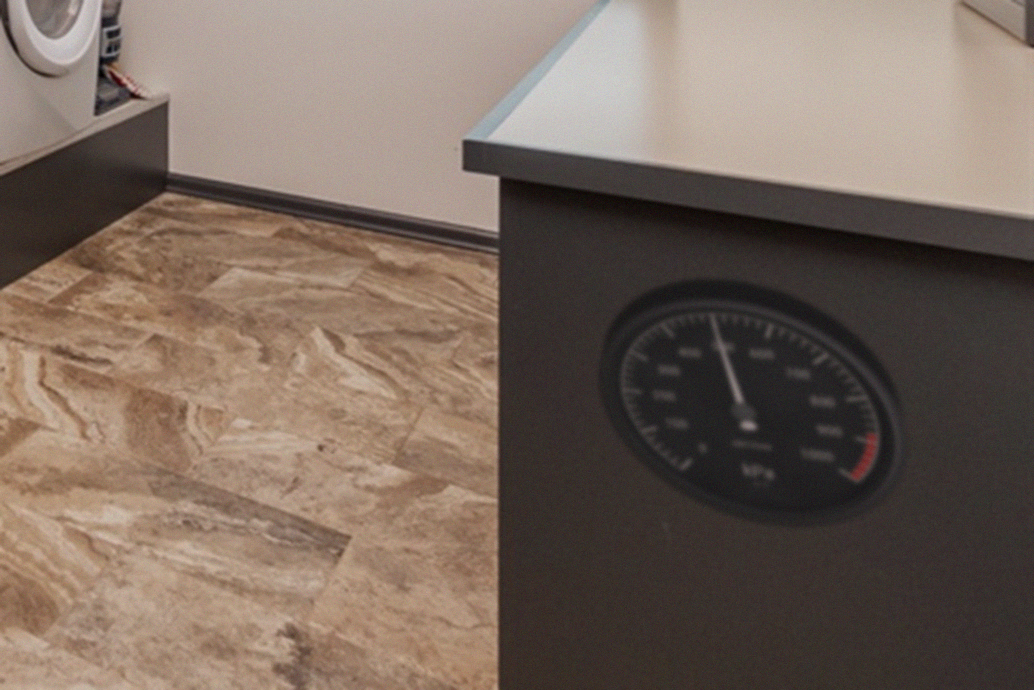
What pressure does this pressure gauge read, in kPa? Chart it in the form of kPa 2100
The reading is kPa 500
